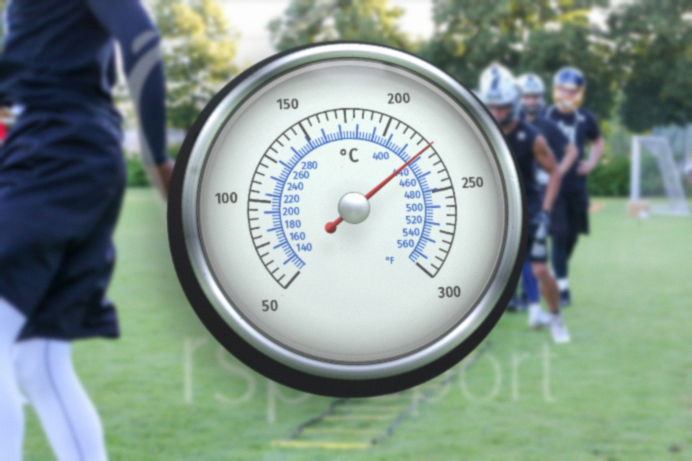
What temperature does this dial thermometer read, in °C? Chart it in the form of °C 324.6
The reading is °C 225
